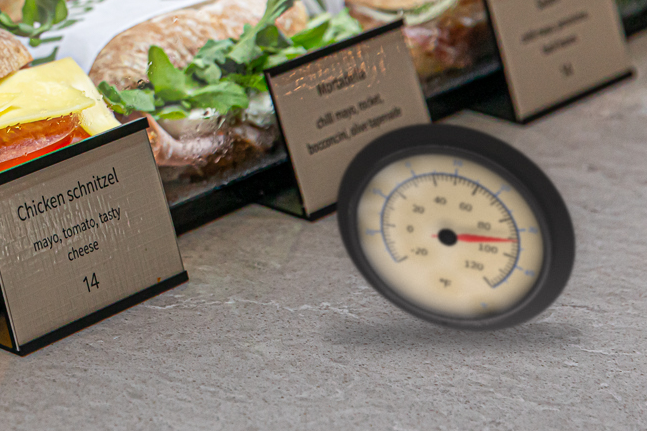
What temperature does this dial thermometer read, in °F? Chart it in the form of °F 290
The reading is °F 90
